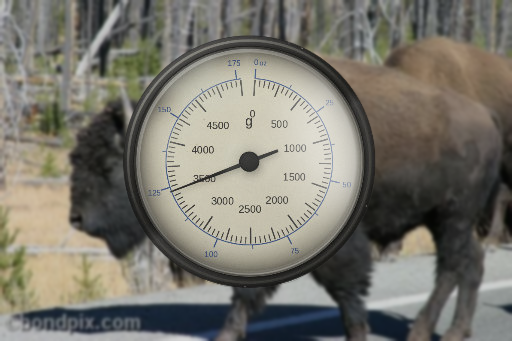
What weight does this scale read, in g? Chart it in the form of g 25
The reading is g 3500
